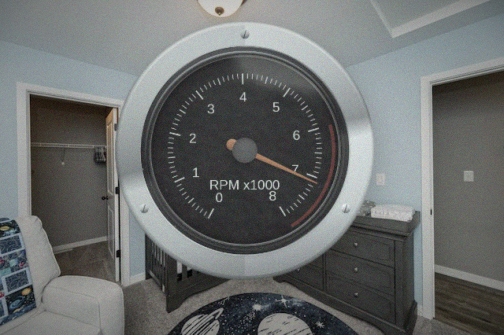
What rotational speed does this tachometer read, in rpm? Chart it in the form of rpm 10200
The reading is rpm 7100
